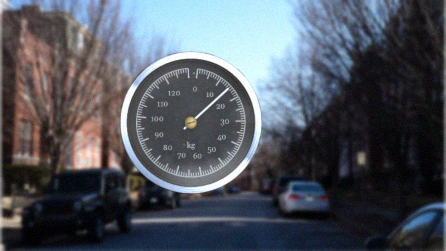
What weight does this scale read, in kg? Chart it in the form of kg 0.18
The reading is kg 15
